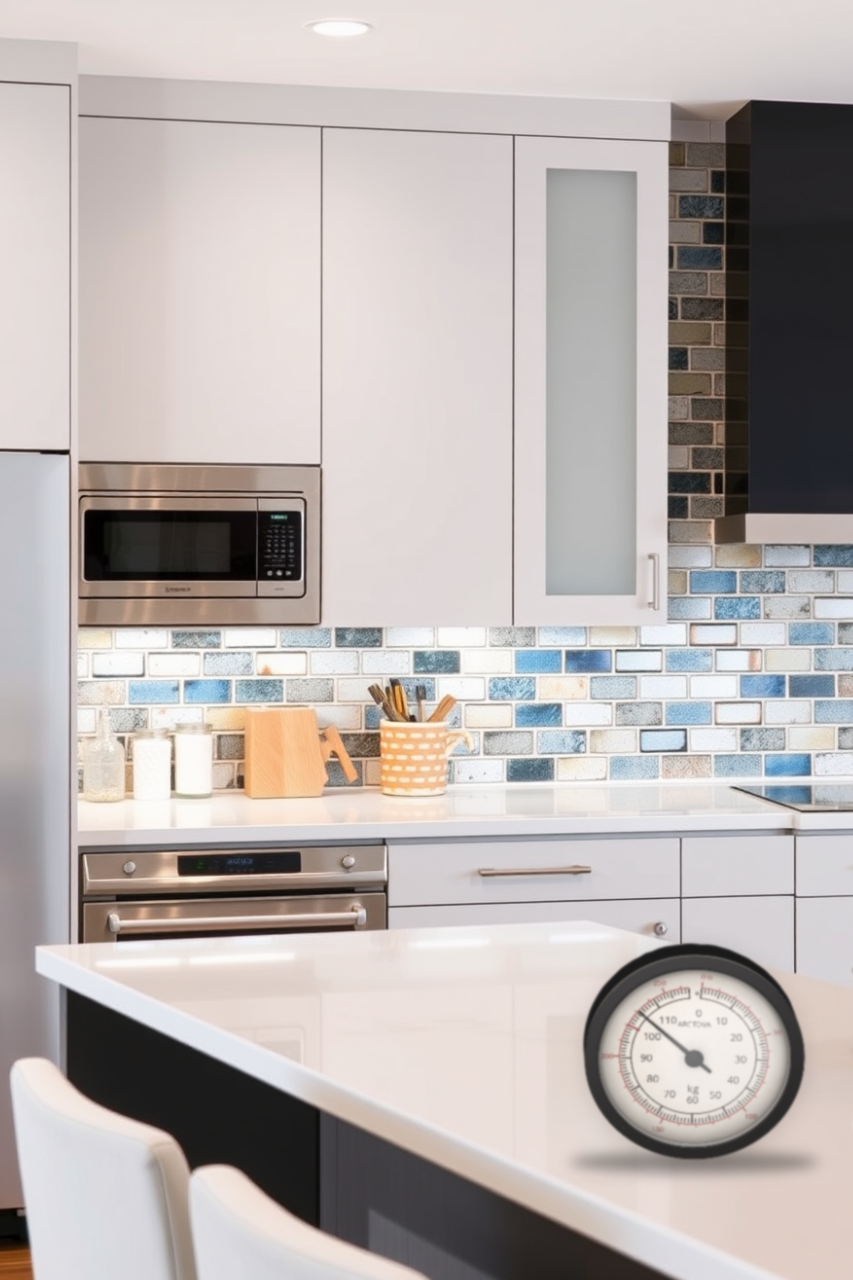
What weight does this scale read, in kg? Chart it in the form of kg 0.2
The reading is kg 105
